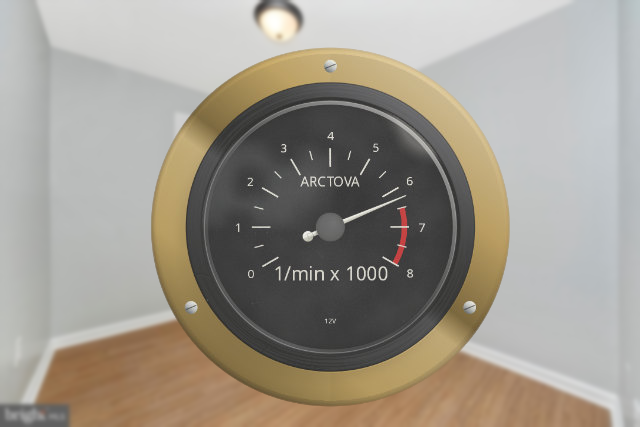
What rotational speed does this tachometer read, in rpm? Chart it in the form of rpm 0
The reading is rpm 6250
